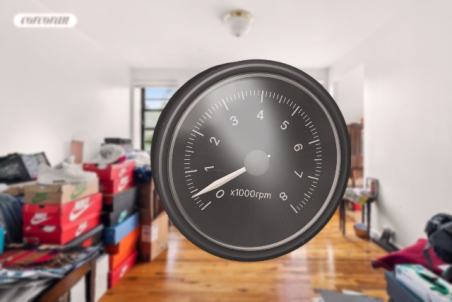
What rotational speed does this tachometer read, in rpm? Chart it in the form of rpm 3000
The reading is rpm 400
